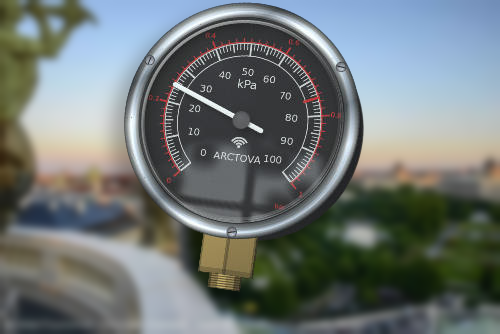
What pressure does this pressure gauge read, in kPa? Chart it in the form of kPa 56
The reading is kPa 25
